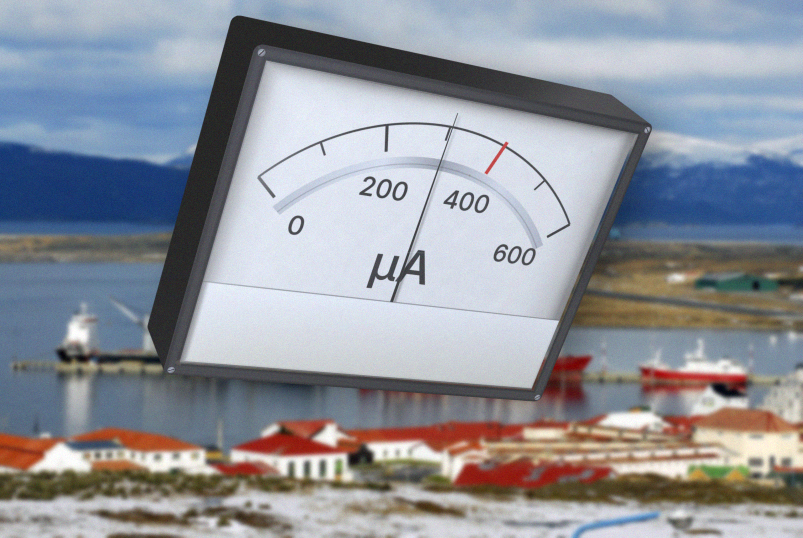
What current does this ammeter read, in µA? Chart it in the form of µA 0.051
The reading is µA 300
